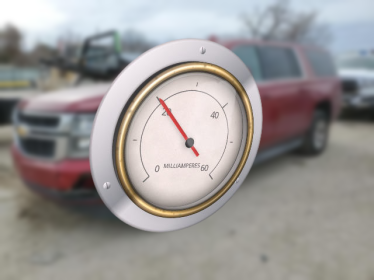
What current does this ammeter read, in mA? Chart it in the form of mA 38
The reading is mA 20
